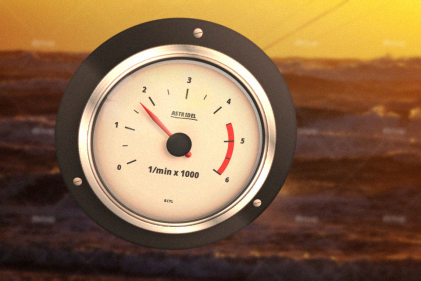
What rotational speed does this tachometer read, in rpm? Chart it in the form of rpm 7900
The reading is rpm 1750
